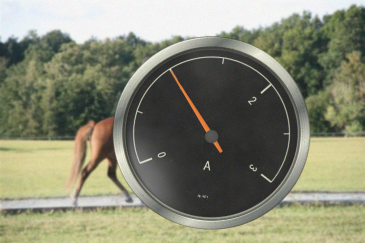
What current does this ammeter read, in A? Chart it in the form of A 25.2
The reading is A 1
